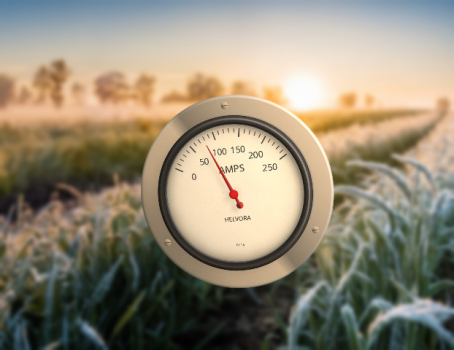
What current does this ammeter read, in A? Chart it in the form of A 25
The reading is A 80
